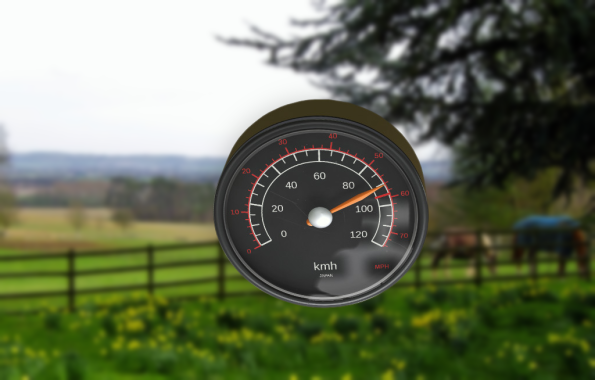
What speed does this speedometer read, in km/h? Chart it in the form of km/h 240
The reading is km/h 90
